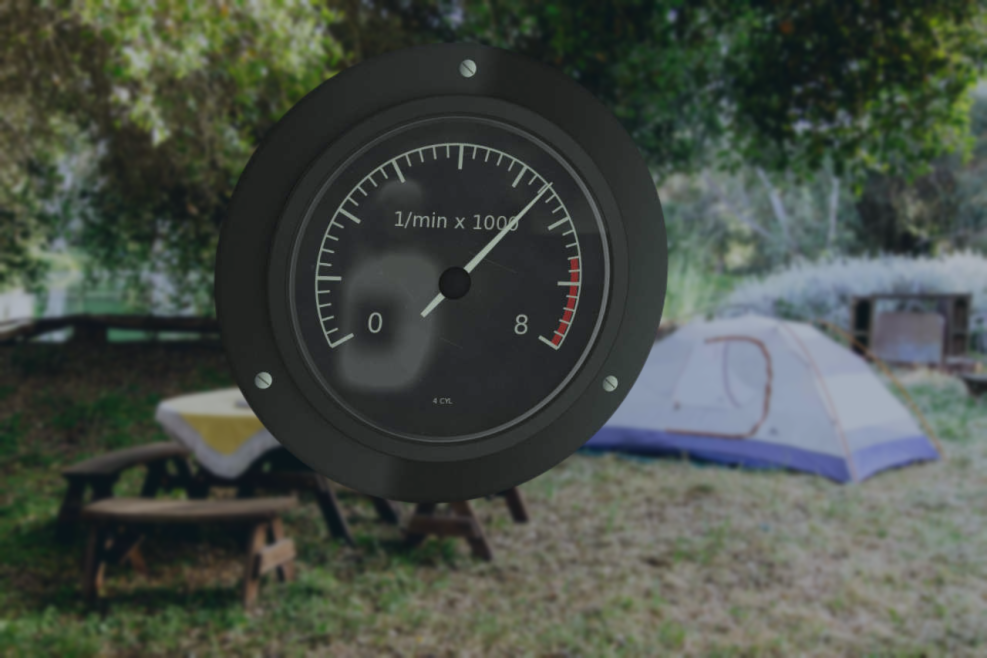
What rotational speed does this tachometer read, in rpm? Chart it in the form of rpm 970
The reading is rpm 5400
